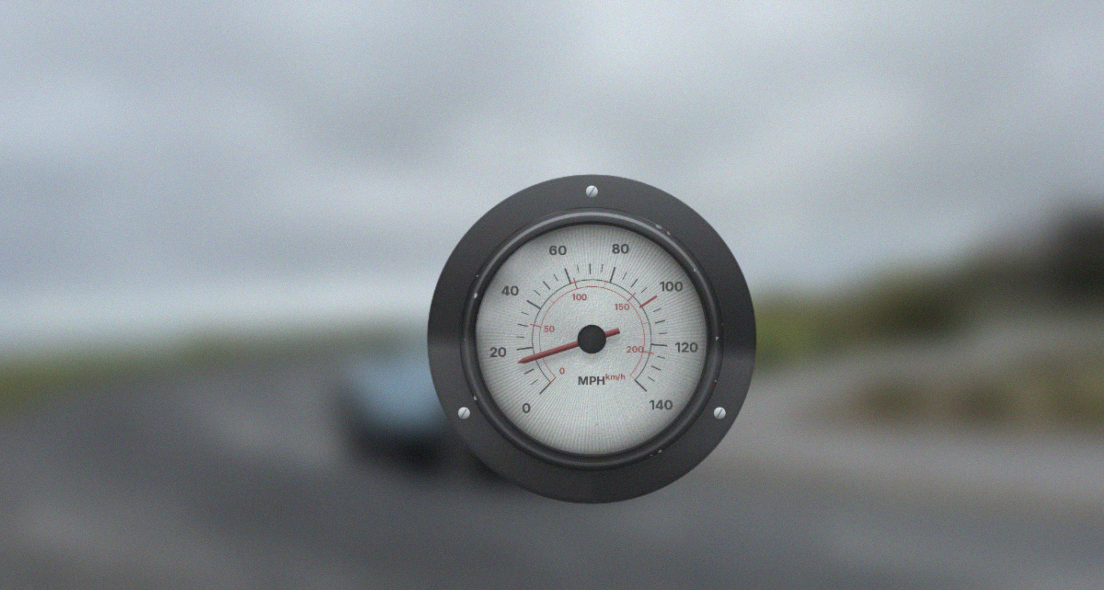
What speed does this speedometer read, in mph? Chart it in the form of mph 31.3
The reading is mph 15
